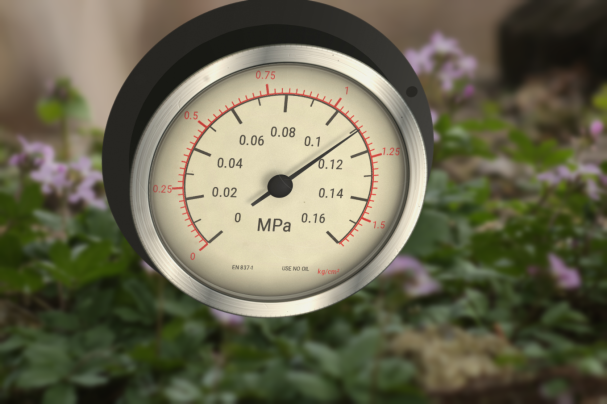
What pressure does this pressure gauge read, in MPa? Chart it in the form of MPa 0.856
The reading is MPa 0.11
